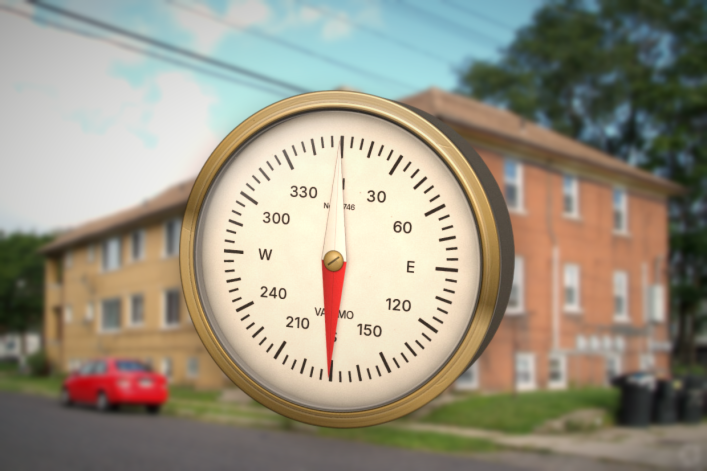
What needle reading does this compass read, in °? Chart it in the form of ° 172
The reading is ° 180
